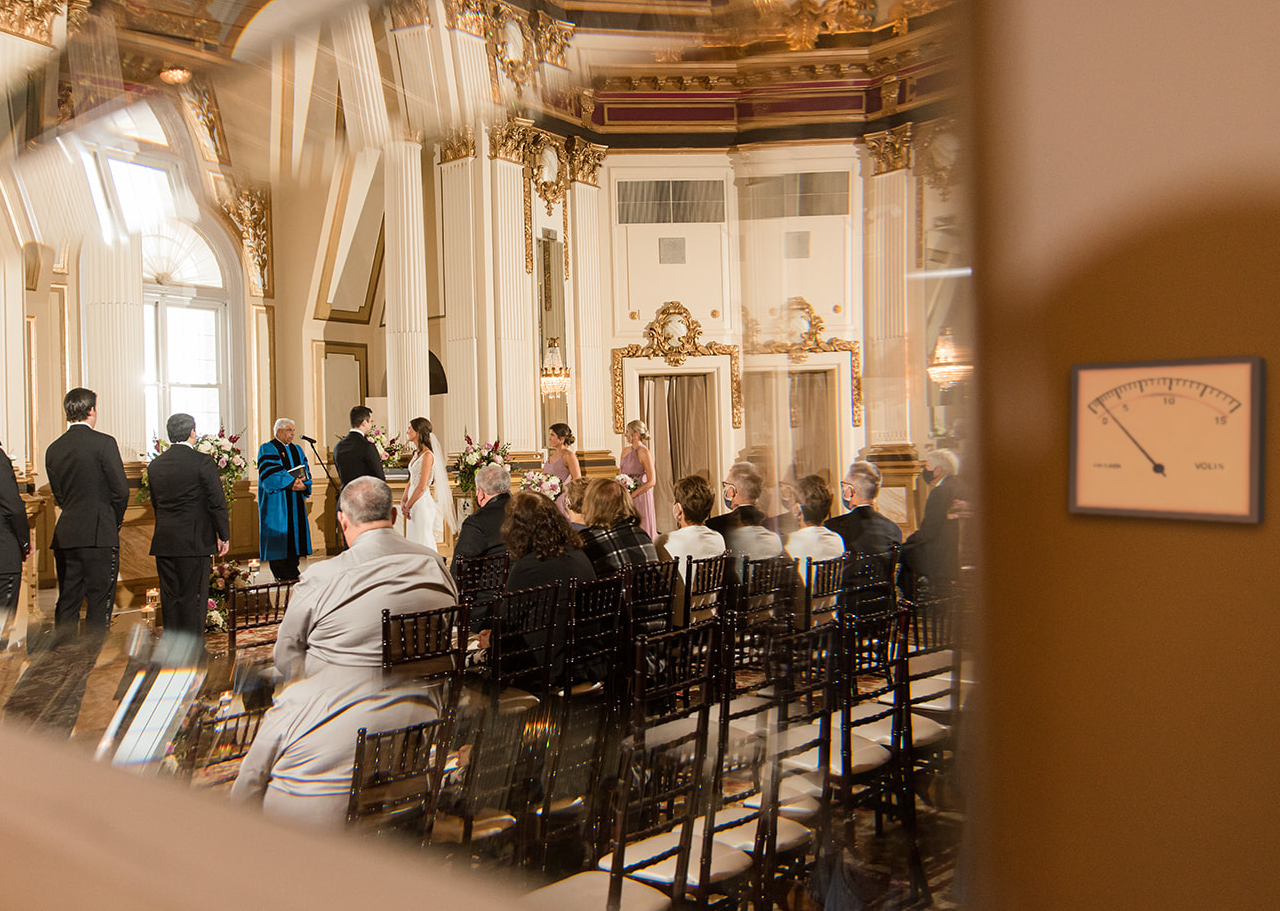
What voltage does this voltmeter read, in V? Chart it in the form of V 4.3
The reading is V 2.5
